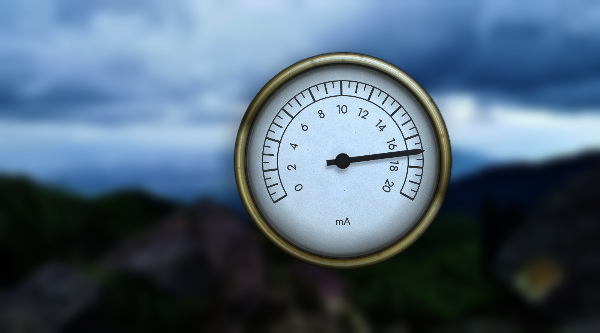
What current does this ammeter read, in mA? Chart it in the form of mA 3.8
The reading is mA 17
